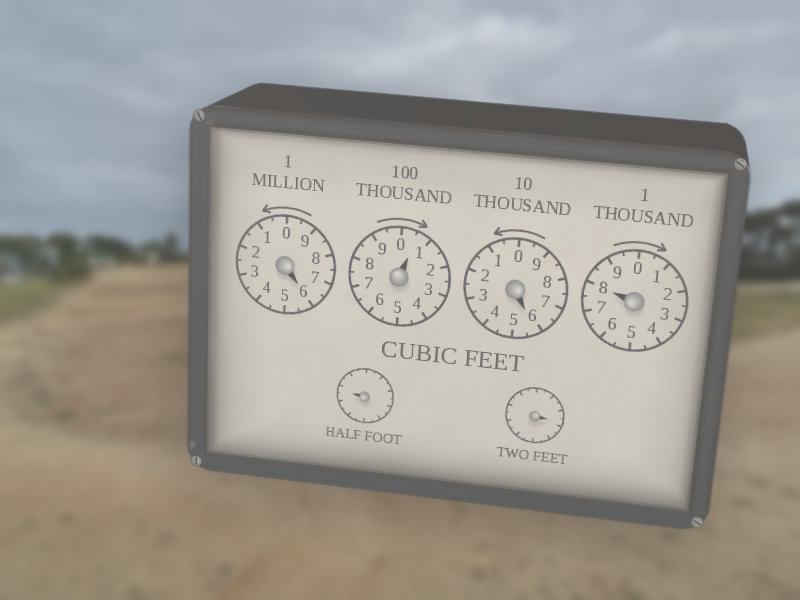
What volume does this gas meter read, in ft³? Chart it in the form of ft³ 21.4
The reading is ft³ 605800
